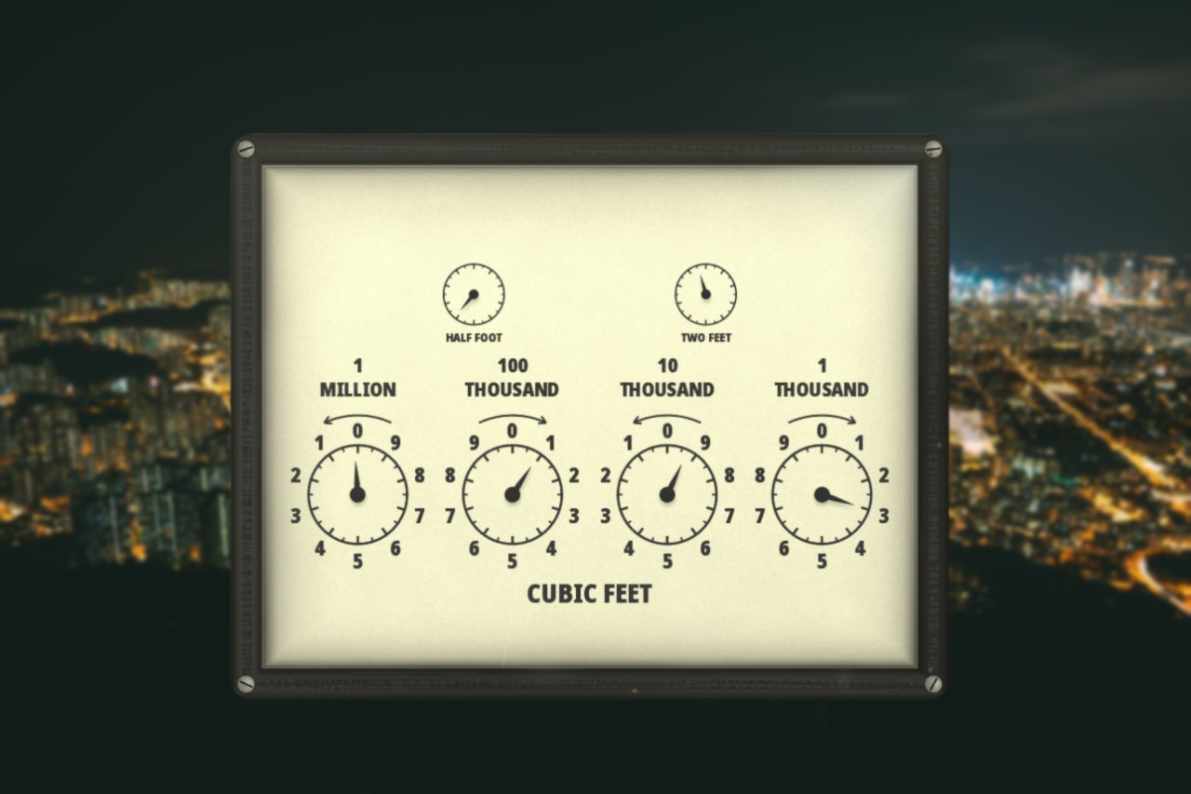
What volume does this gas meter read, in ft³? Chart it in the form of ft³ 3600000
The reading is ft³ 9300
